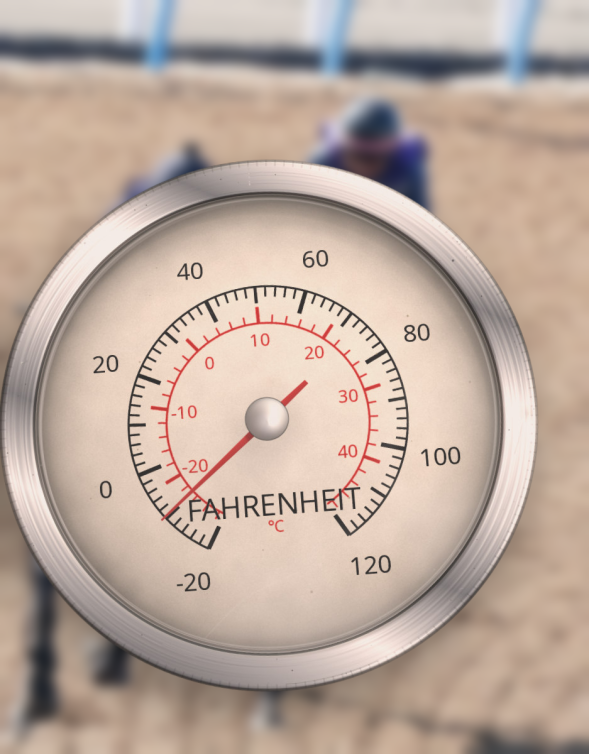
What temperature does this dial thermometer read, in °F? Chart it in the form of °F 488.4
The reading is °F -10
